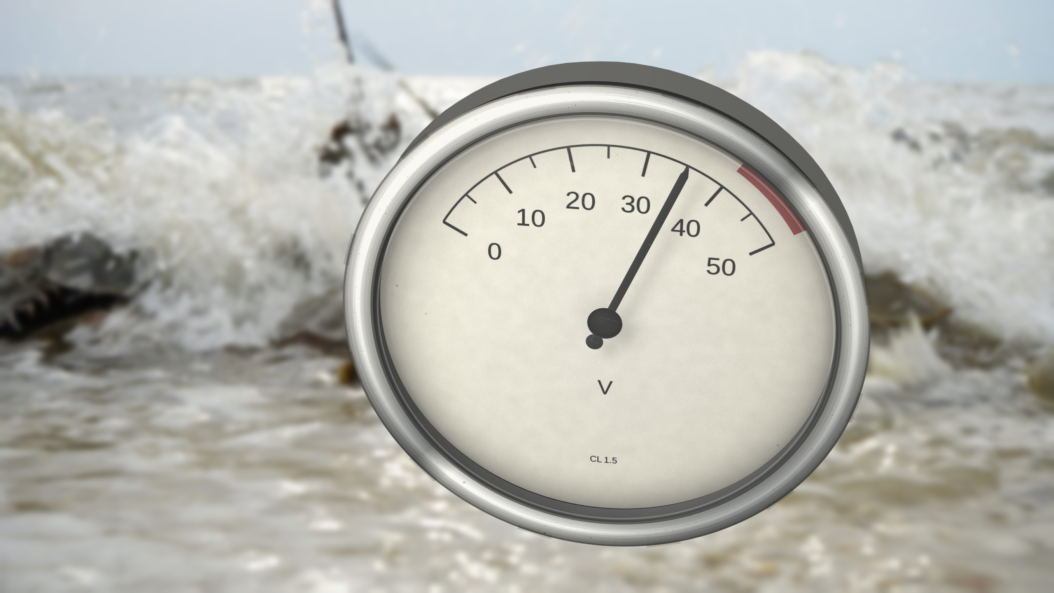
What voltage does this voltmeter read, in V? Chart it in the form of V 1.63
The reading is V 35
